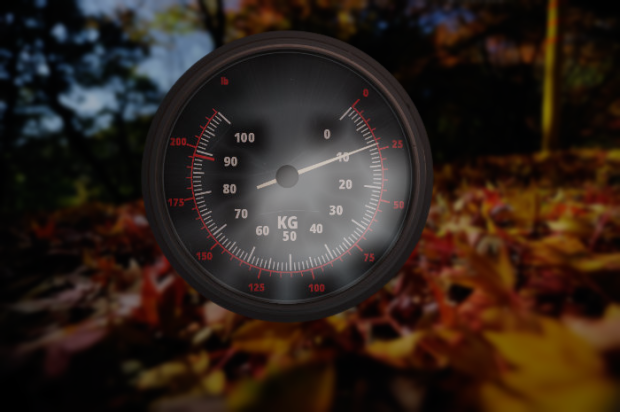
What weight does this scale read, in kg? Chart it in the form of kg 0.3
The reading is kg 10
